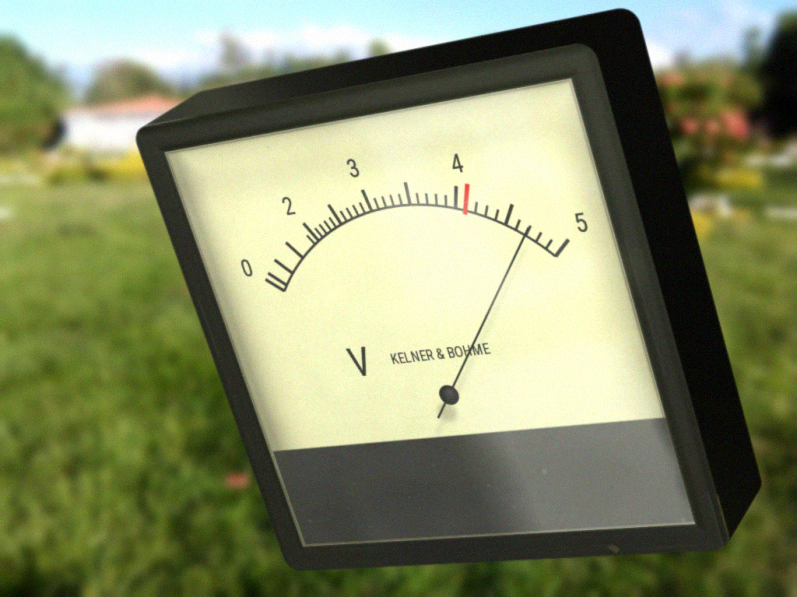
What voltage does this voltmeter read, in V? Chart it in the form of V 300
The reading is V 4.7
